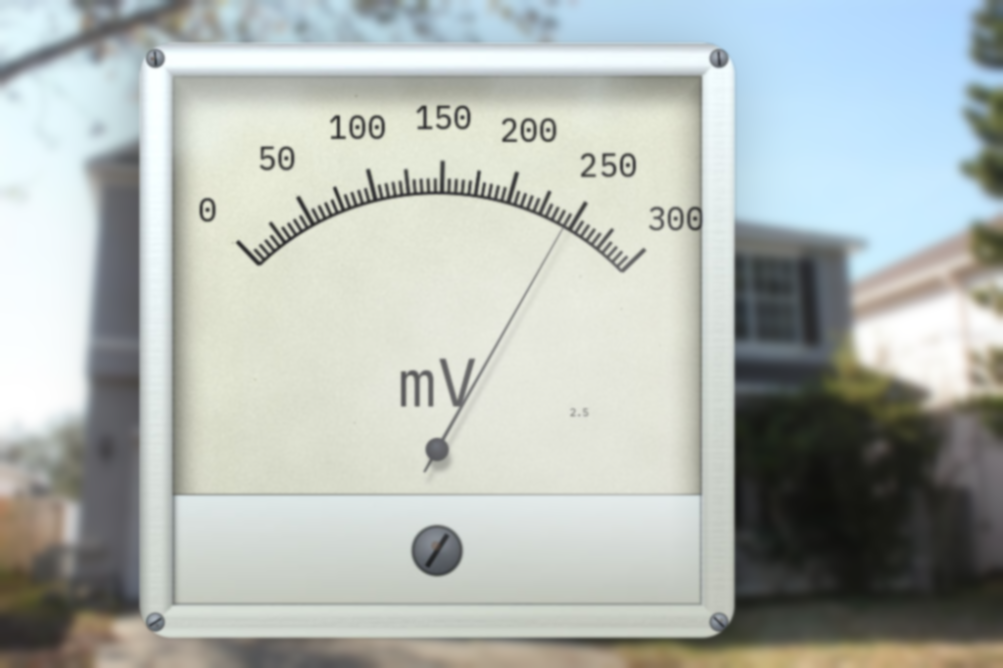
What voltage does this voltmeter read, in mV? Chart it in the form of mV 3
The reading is mV 245
